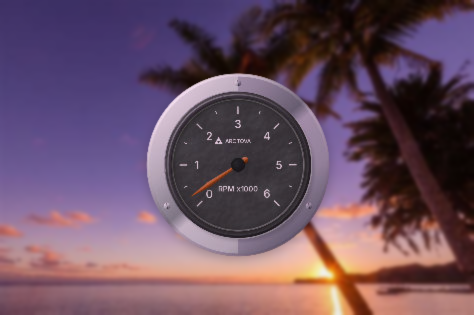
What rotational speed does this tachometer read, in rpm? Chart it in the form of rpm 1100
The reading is rpm 250
